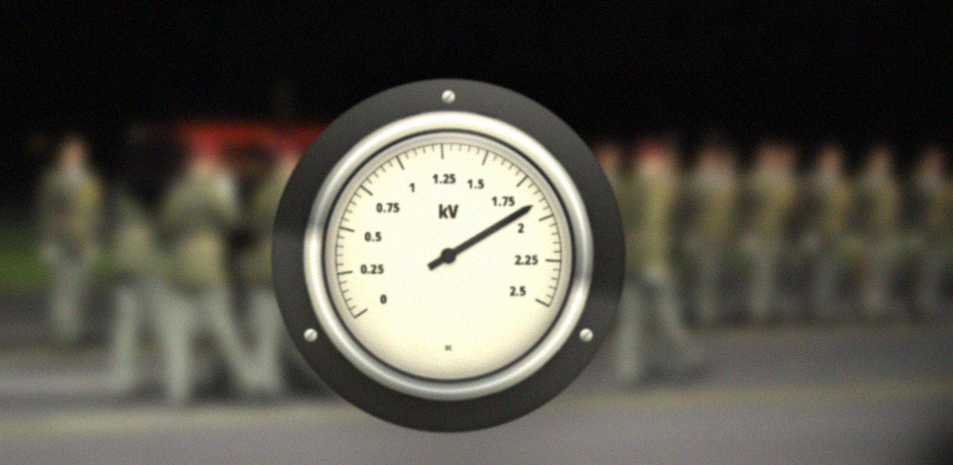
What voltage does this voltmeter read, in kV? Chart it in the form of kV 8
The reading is kV 1.9
